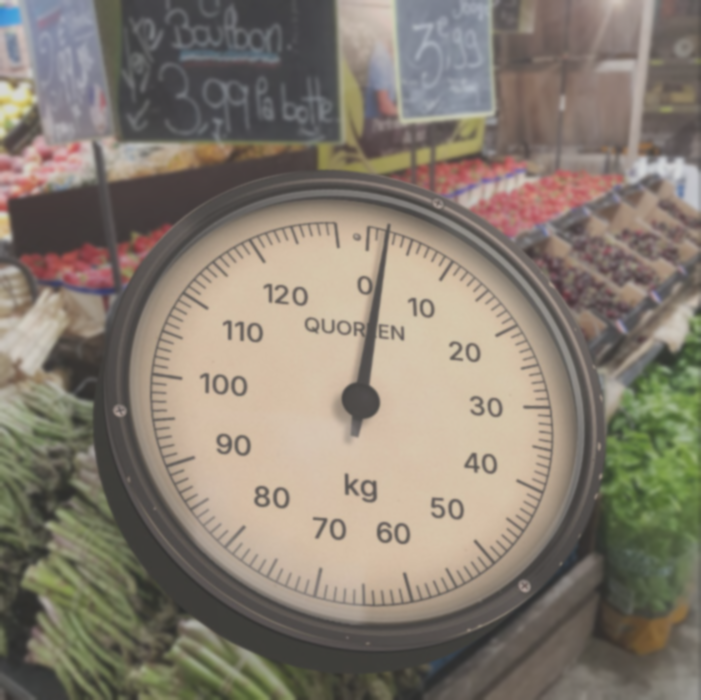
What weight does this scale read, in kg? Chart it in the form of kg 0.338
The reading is kg 2
